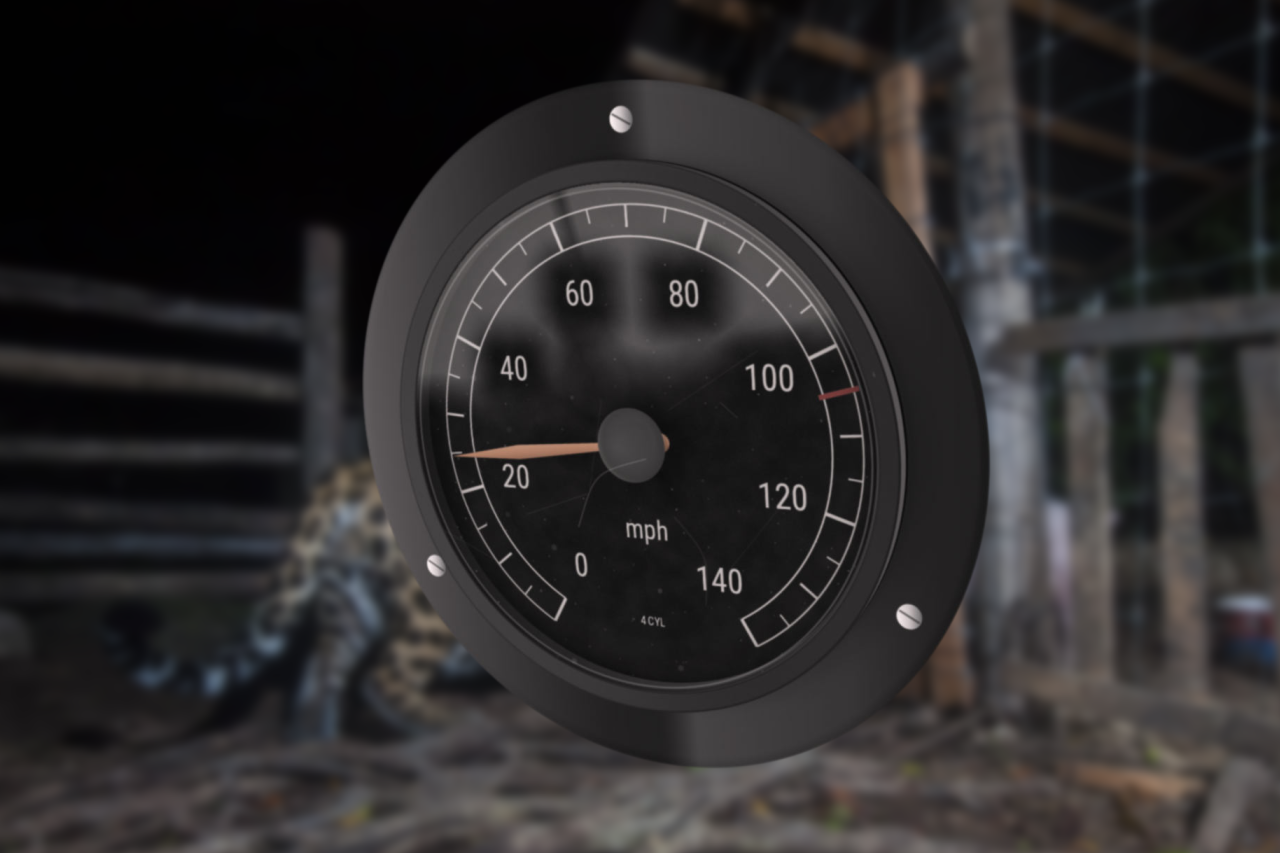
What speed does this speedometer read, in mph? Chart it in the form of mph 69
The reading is mph 25
